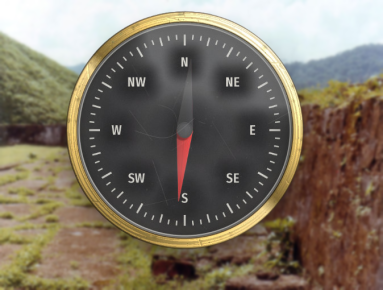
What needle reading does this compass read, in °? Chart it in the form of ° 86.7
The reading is ° 185
